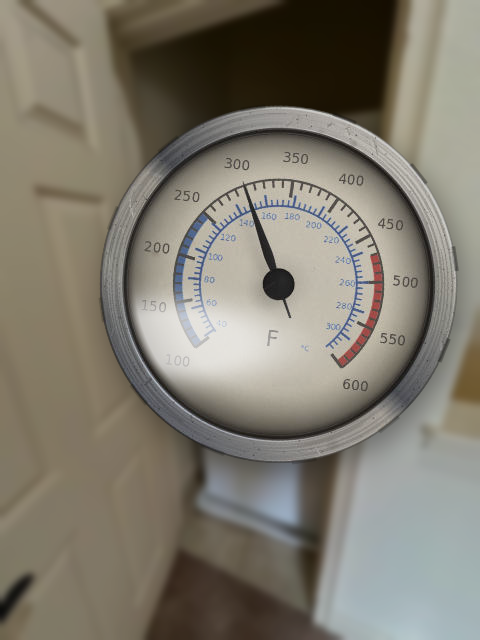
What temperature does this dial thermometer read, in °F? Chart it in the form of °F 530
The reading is °F 300
